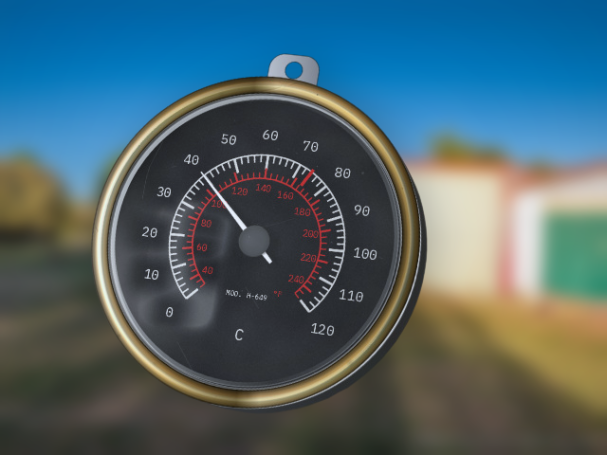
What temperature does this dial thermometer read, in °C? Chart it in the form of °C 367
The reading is °C 40
